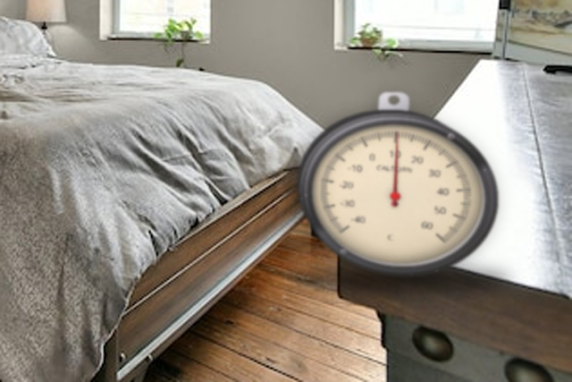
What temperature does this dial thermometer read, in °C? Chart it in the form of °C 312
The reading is °C 10
